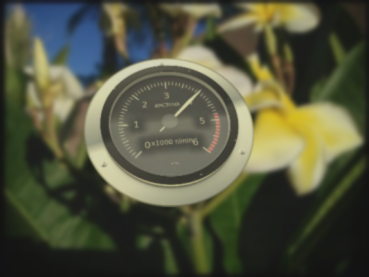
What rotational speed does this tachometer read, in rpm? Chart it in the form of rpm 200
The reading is rpm 4000
